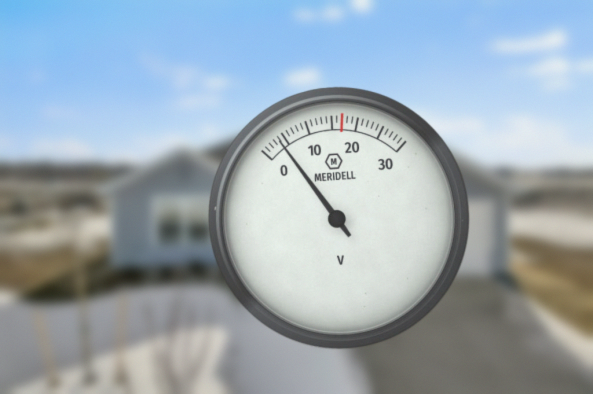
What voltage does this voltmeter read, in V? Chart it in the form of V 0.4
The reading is V 4
